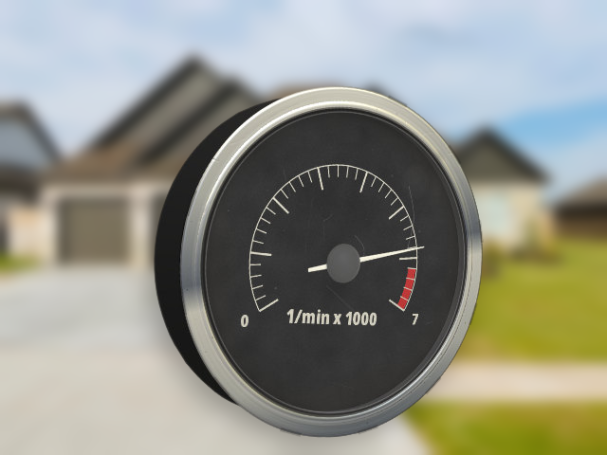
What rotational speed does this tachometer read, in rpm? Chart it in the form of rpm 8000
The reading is rpm 5800
